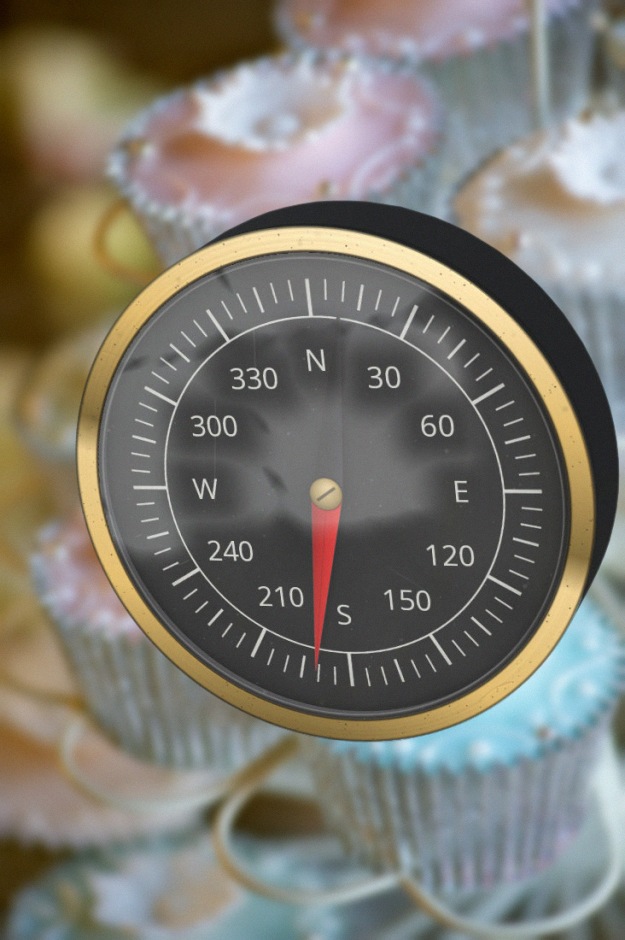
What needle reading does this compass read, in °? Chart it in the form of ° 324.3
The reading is ° 190
